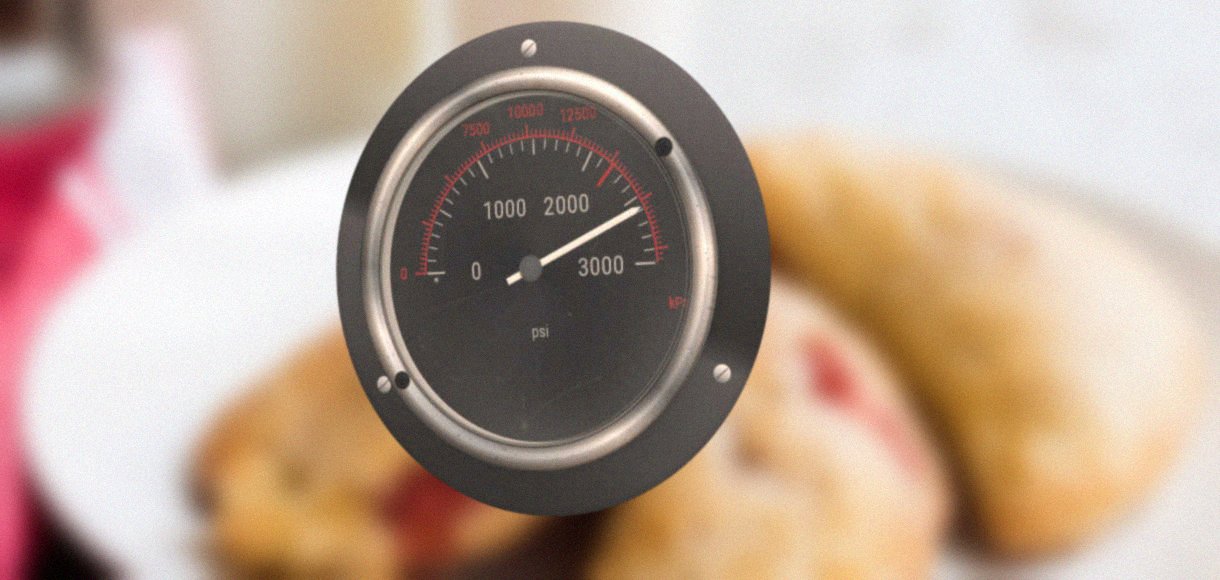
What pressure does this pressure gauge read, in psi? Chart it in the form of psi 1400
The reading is psi 2600
